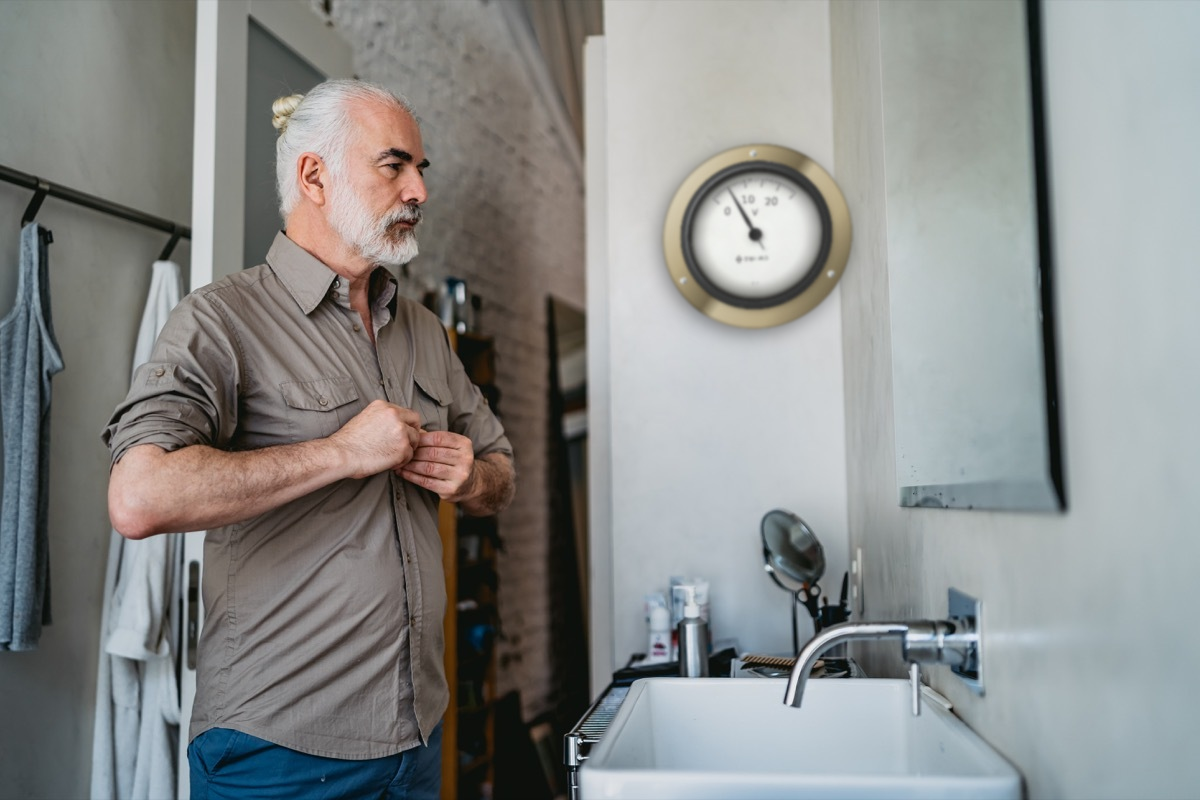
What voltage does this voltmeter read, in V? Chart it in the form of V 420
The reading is V 5
